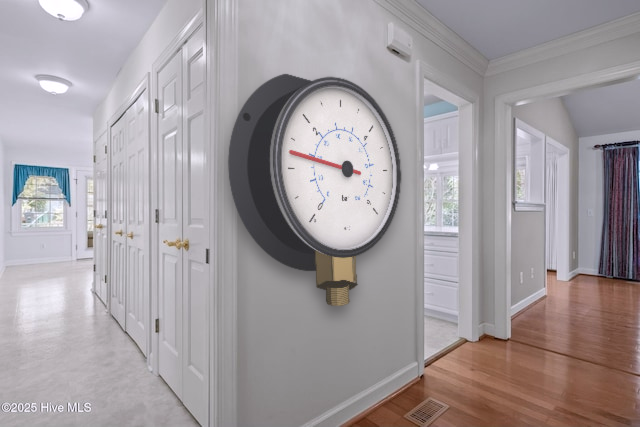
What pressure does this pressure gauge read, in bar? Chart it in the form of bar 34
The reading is bar 1.25
